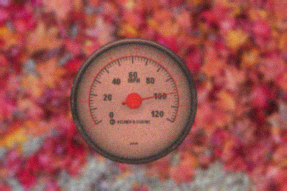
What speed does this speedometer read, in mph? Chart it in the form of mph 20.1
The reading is mph 100
